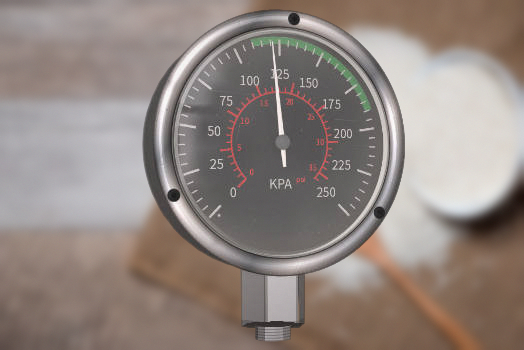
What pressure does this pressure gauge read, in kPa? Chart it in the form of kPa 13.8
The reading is kPa 120
